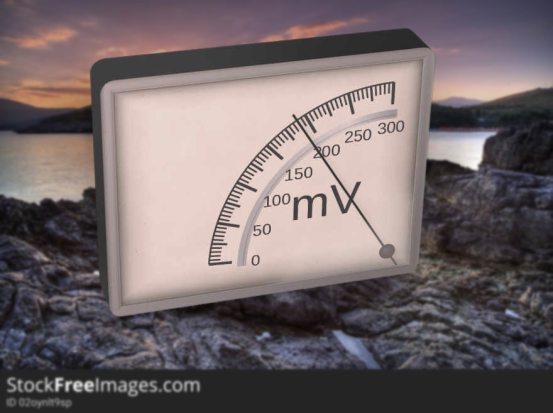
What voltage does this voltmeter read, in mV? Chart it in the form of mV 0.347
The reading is mV 190
